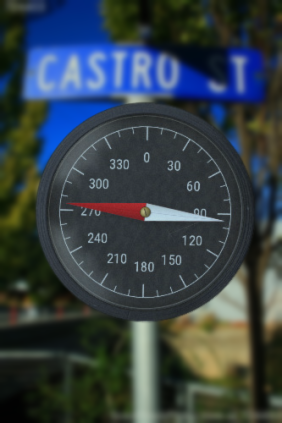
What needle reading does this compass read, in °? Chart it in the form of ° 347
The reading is ° 275
